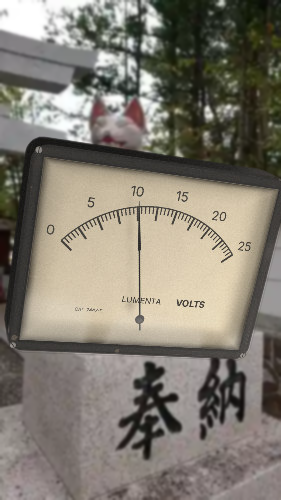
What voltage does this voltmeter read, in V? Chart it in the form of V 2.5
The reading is V 10
